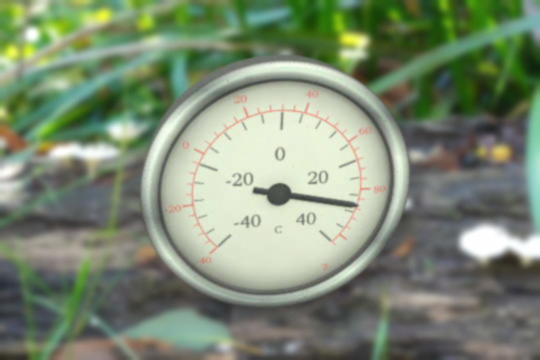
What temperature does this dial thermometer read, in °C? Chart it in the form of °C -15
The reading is °C 30
